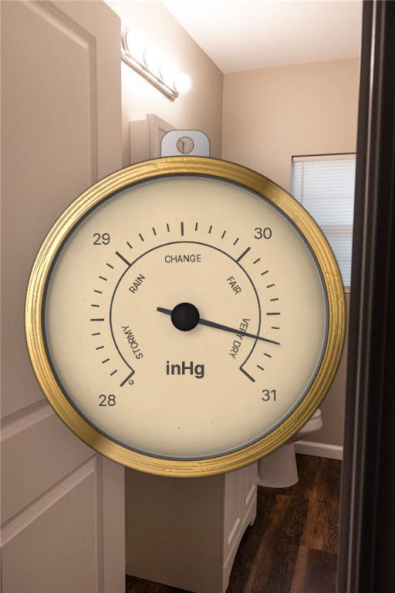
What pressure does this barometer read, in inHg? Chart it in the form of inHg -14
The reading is inHg 30.7
